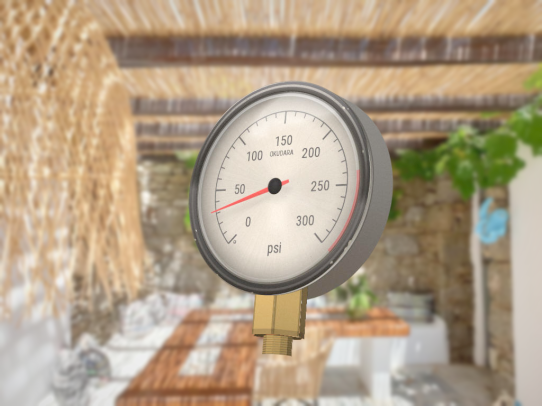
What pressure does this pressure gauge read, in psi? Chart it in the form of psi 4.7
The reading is psi 30
